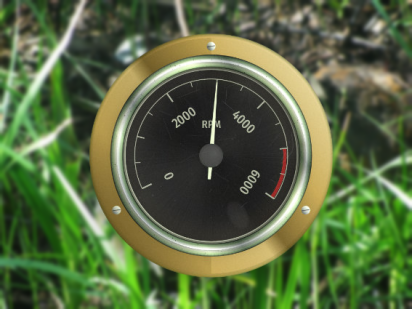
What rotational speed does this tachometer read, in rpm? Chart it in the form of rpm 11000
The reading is rpm 3000
